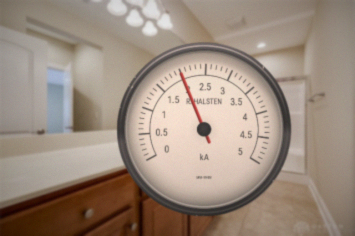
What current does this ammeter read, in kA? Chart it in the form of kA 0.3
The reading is kA 2
